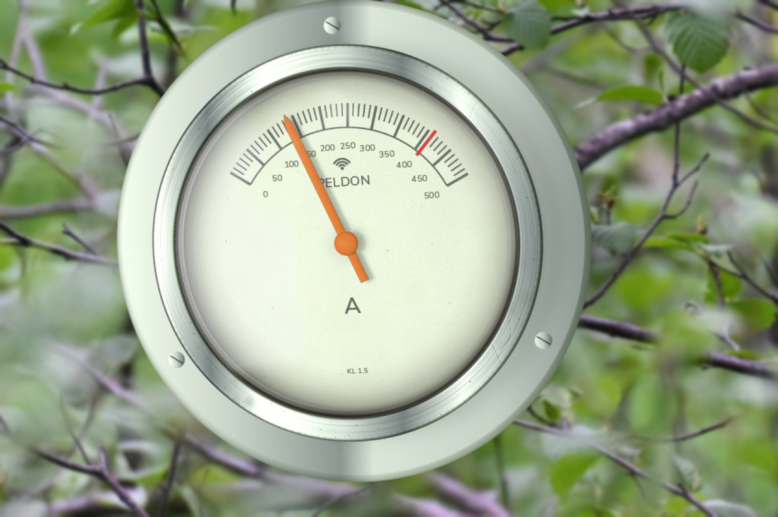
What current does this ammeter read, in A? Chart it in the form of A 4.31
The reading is A 140
